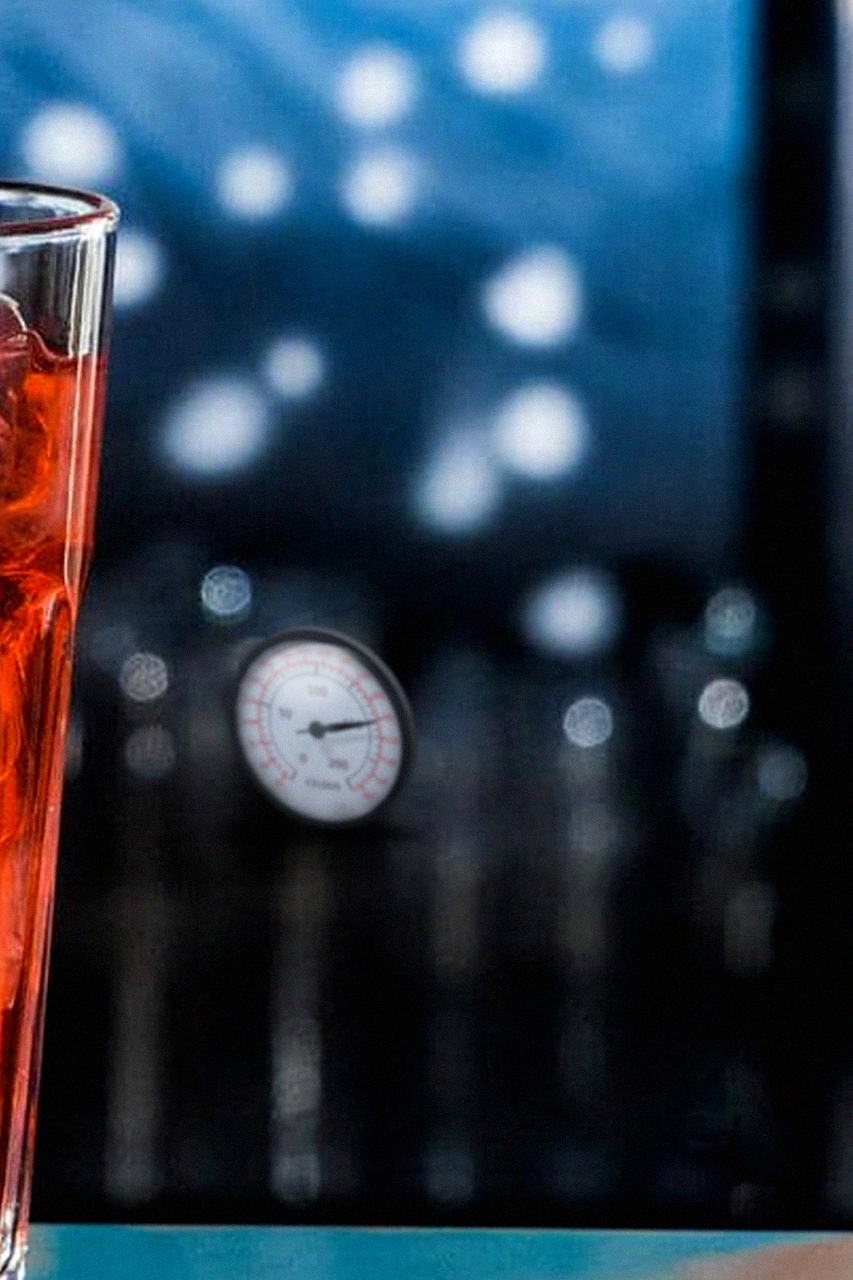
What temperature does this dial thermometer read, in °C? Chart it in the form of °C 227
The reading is °C 150
